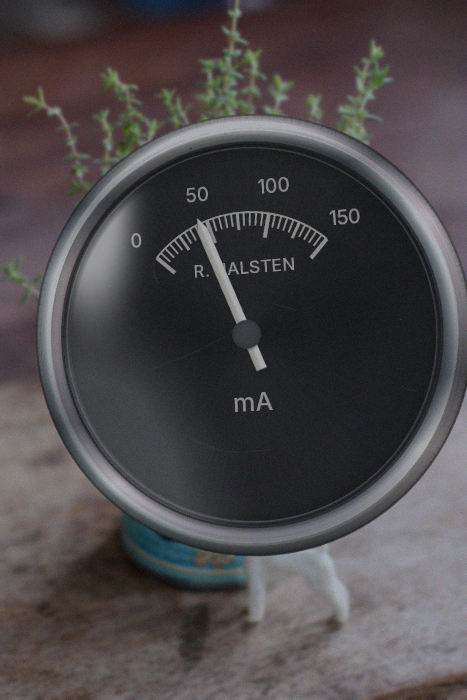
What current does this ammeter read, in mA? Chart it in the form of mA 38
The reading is mA 45
